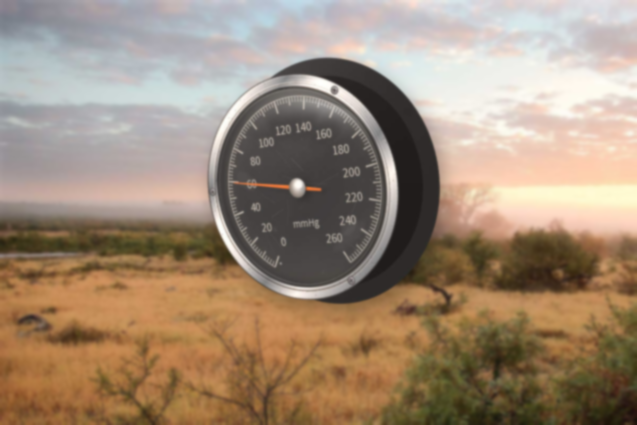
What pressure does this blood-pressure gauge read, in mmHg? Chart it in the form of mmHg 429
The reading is mmHg 60
